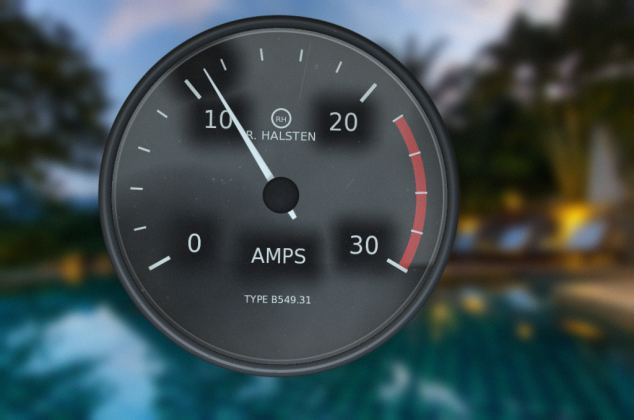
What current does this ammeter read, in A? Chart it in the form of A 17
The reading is A 11
